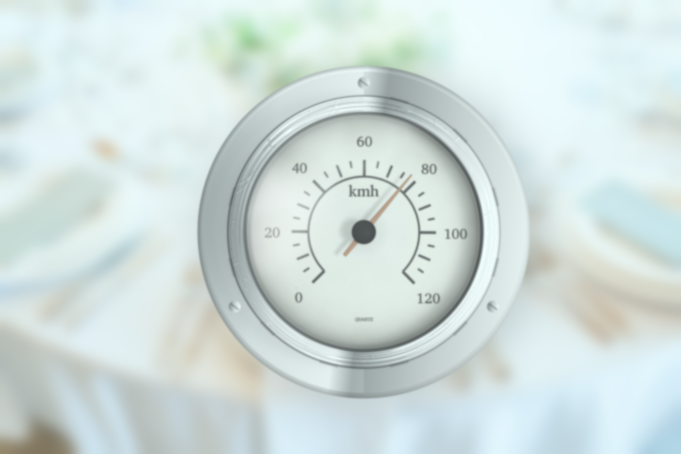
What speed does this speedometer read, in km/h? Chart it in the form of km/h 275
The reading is km/h 77.5
